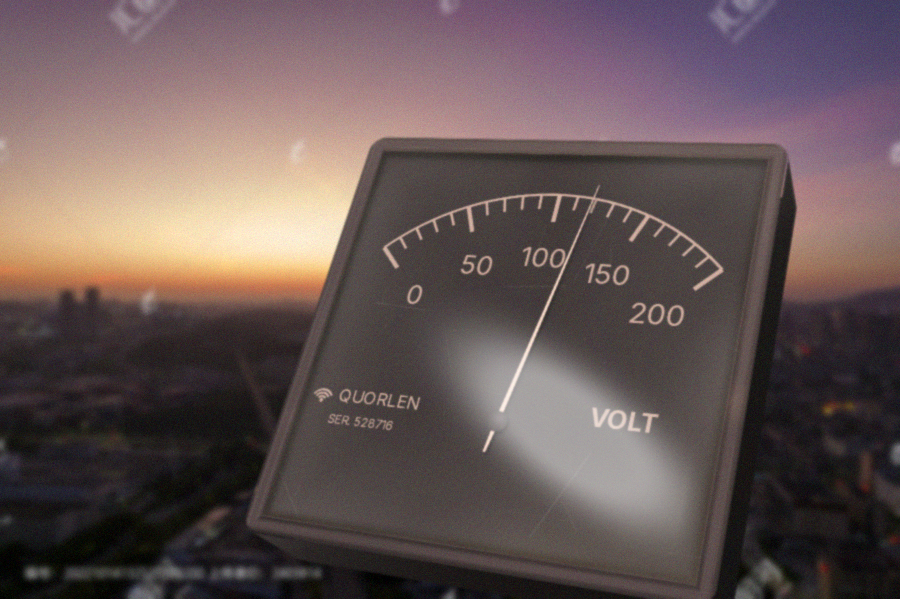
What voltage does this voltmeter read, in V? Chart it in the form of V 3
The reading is V 120
